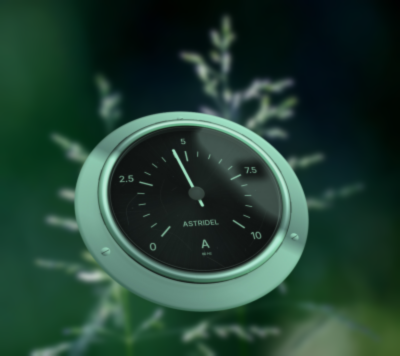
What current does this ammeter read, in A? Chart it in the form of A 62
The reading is A 4.5
